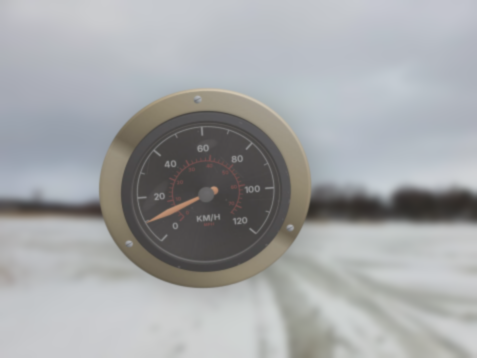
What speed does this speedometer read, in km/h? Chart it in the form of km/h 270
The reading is km/h 10
